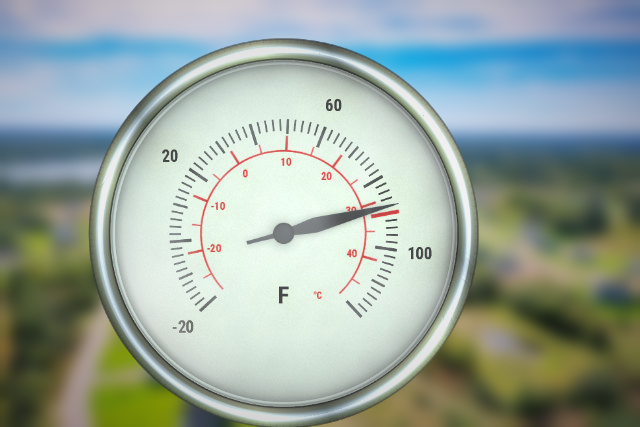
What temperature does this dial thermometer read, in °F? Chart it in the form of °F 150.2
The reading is °F 88
